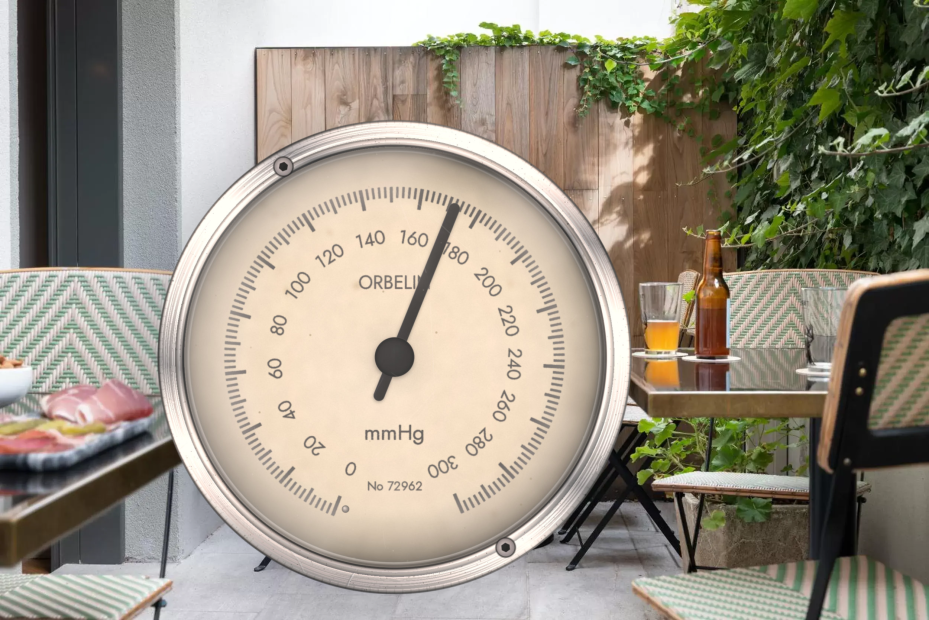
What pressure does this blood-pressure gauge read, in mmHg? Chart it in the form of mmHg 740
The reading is mmHg 172
